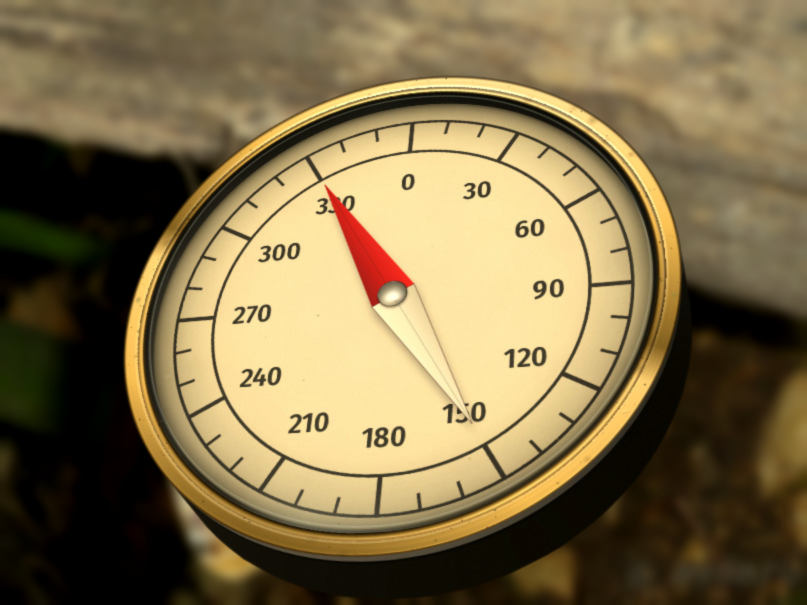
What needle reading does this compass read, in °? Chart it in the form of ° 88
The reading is ° 330
